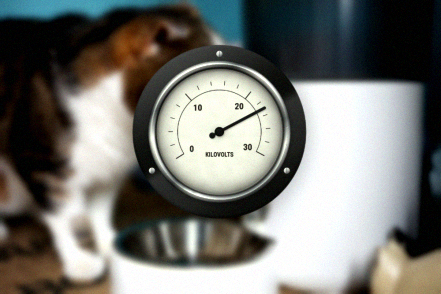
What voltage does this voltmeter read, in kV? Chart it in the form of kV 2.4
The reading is kV 23
